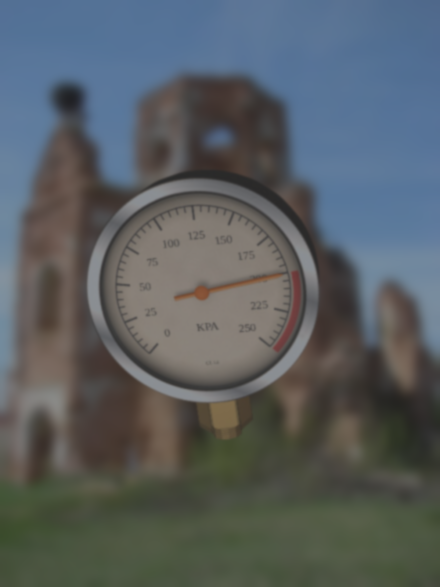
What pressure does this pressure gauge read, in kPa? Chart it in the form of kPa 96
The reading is kPa 200
